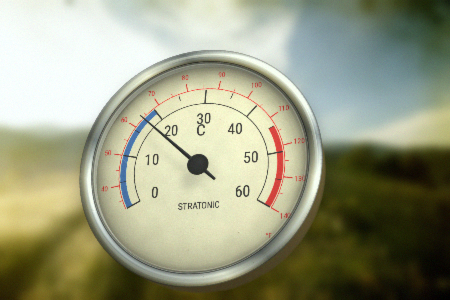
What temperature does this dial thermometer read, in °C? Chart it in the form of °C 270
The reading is °C 17.5
